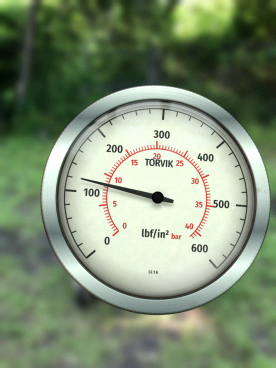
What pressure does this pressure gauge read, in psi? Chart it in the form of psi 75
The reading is psi 120
